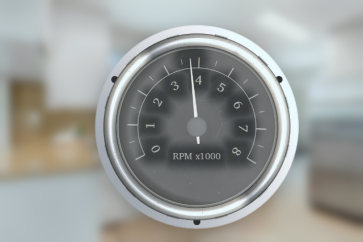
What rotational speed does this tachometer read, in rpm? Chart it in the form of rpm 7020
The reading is rpm 3750
